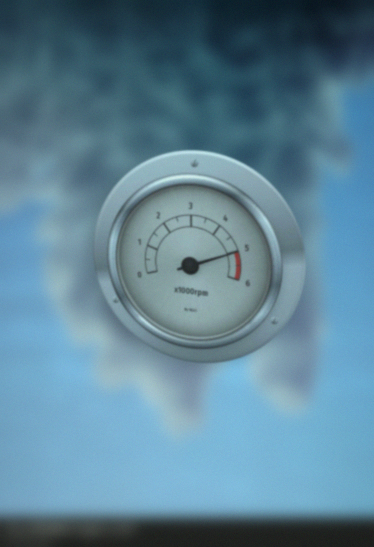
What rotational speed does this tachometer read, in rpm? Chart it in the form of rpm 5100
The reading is rpm 5000
